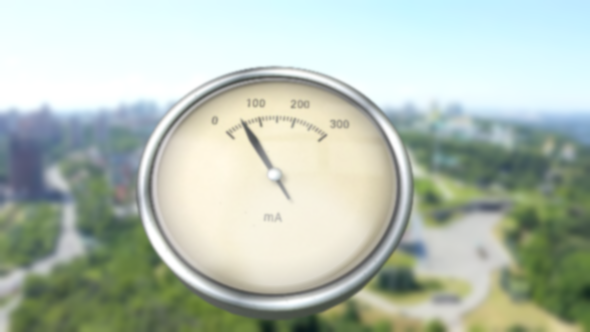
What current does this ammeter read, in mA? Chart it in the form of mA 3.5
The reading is mA 50
